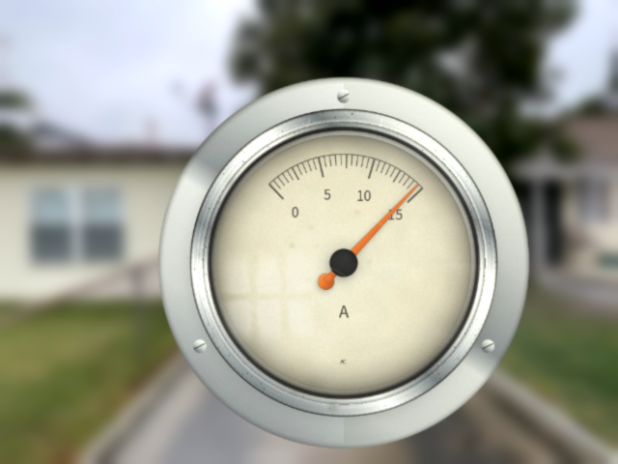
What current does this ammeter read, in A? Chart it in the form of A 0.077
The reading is A 14.5
